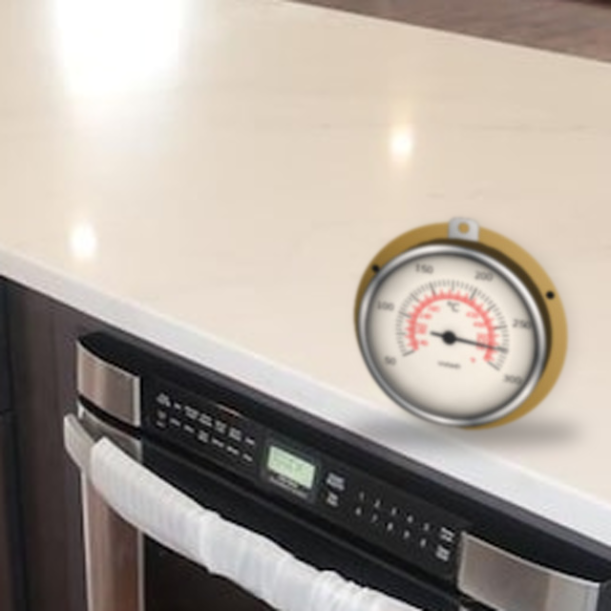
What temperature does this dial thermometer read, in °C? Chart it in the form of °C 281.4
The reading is °C 275
